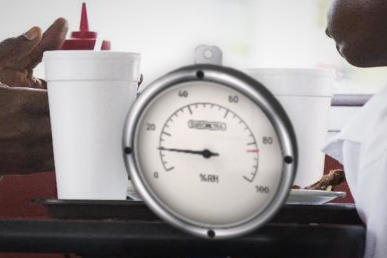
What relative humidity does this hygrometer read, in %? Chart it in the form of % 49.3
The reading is % 12
